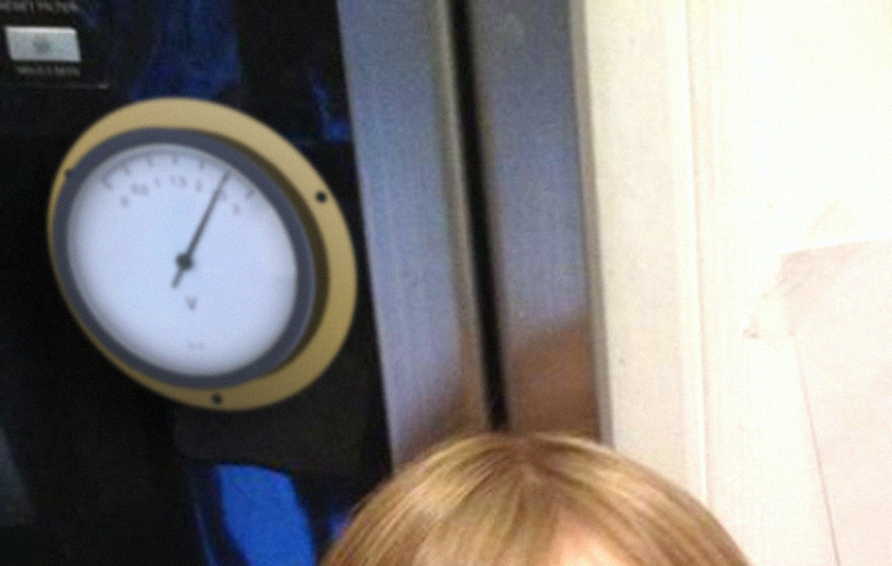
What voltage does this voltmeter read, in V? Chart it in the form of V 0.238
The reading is V 2.5
